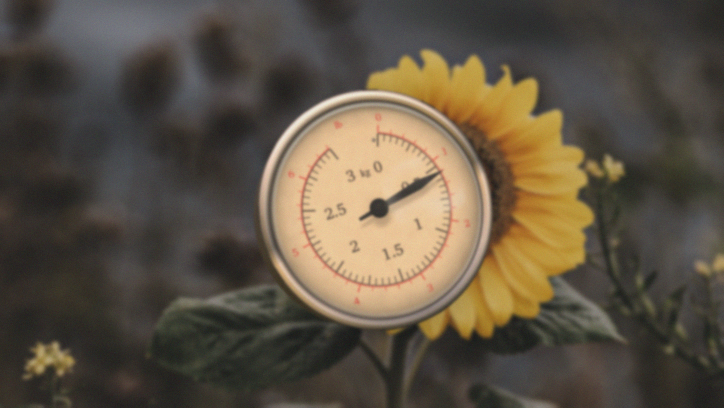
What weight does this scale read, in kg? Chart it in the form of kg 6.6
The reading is kg 0.55
